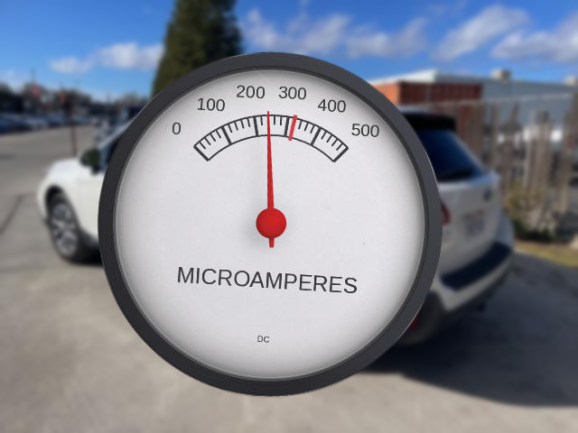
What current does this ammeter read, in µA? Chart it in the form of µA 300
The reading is µA 240
